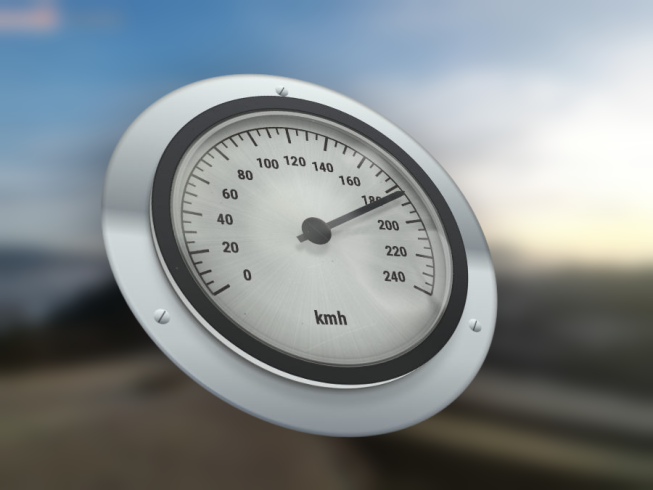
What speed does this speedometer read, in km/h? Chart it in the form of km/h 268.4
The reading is km/h 185
